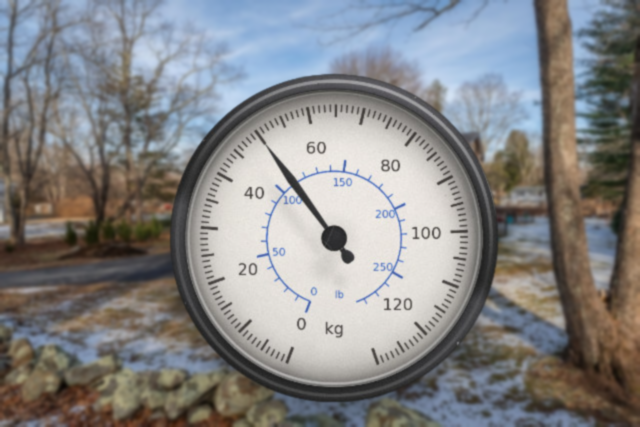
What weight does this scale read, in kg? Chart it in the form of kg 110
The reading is kg 50
